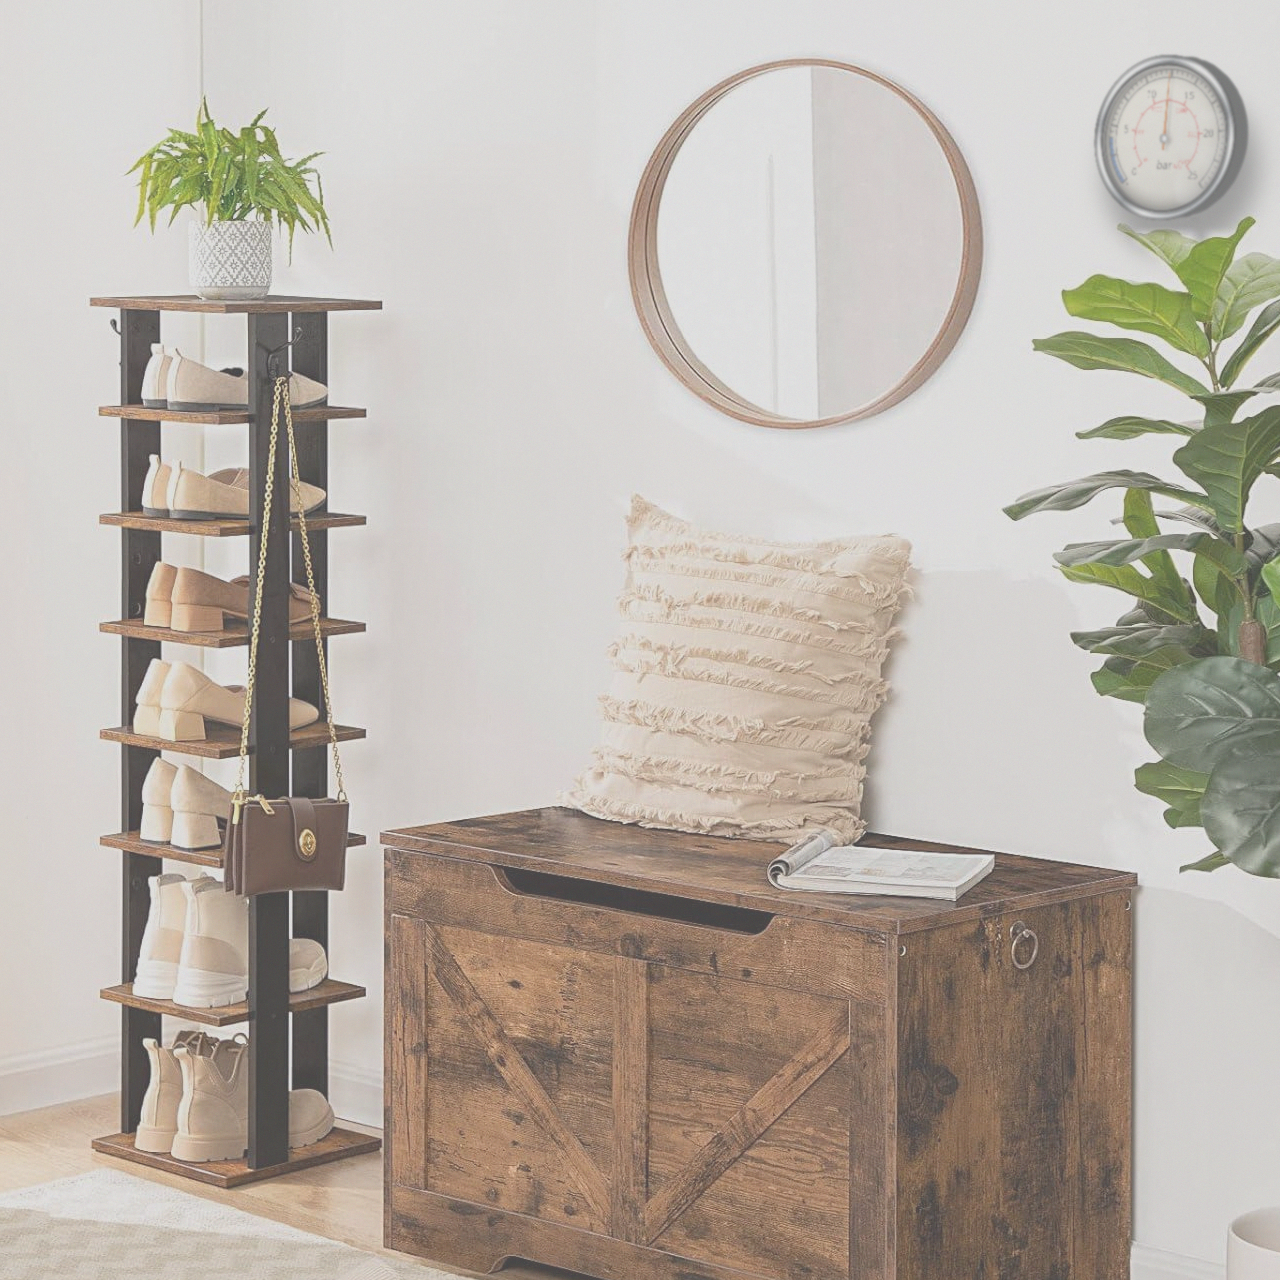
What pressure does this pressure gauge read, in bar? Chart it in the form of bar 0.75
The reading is bar 12.5
